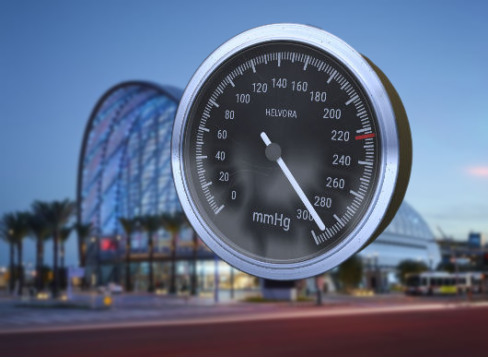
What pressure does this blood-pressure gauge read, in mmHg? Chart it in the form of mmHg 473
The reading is mmHg 290
